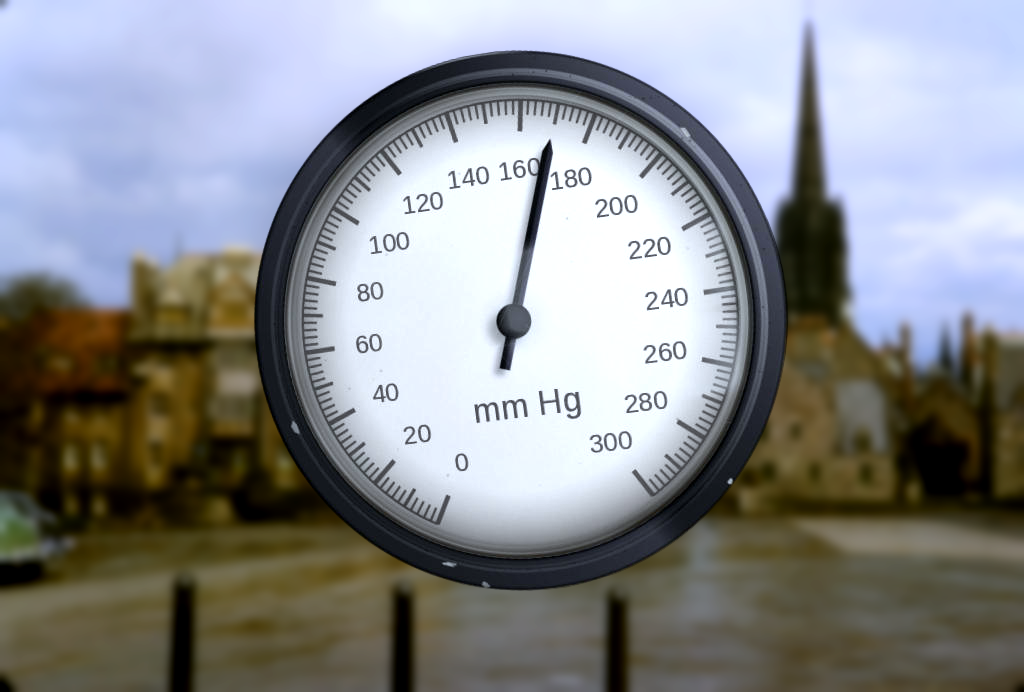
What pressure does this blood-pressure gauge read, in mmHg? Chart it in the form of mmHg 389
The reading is mmHg 170
